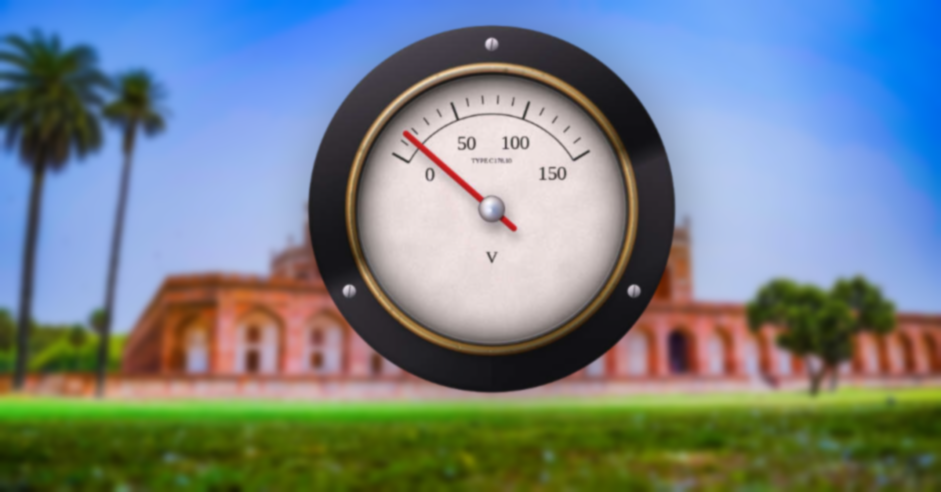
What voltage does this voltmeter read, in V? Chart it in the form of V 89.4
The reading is V 15
